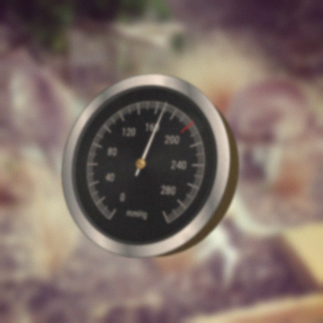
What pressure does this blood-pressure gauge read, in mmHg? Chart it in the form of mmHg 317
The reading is mmHg 170
